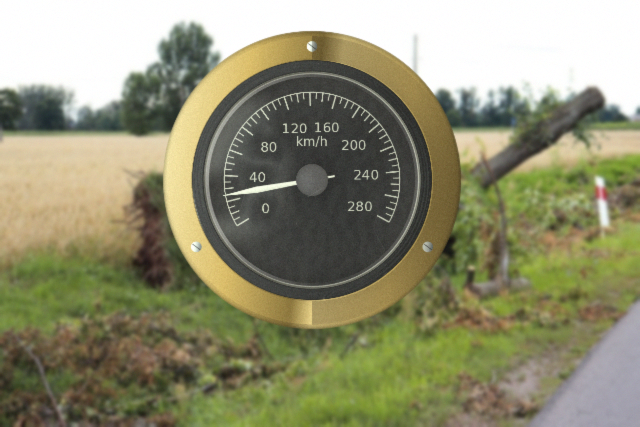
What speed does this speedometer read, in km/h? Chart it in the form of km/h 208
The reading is km/h 25
